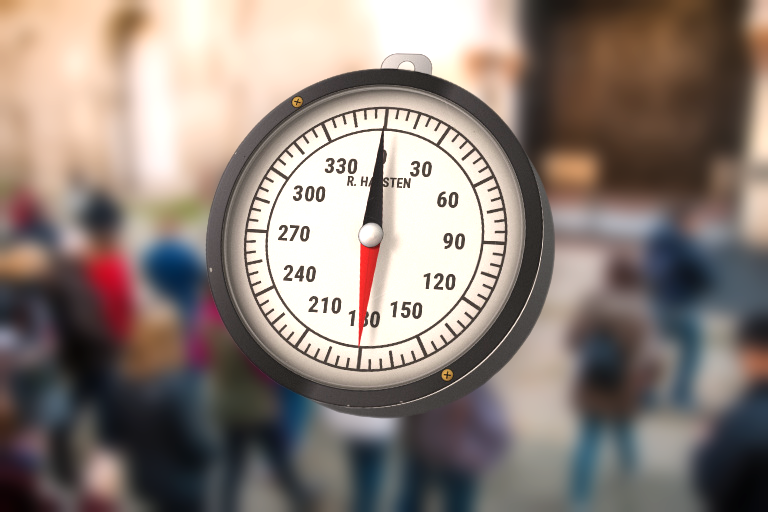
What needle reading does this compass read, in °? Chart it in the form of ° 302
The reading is ° 180
